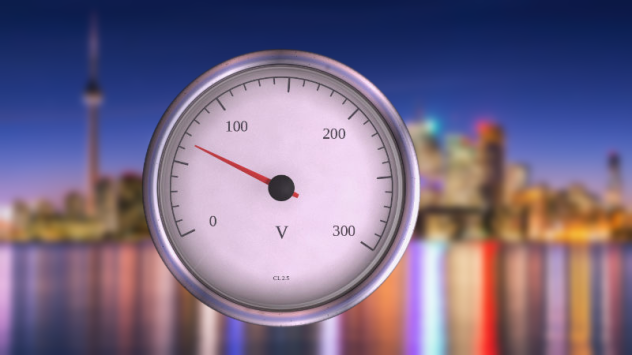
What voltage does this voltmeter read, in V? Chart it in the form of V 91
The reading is V 65
